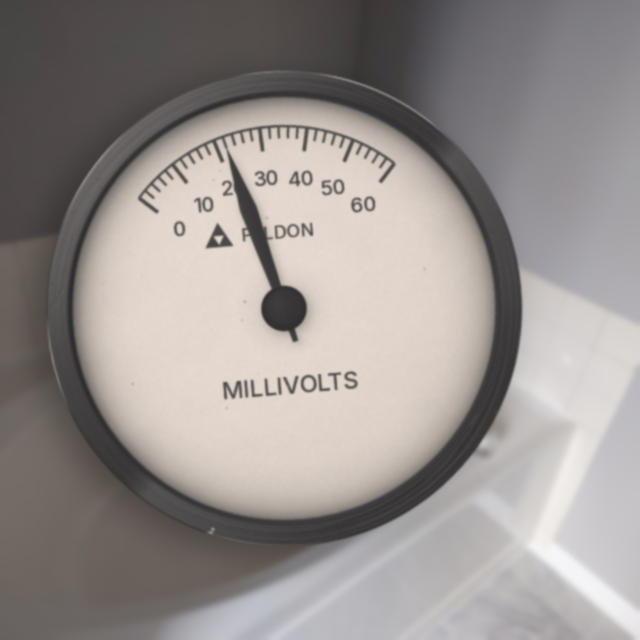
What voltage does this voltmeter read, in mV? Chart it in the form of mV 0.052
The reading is mV 22
